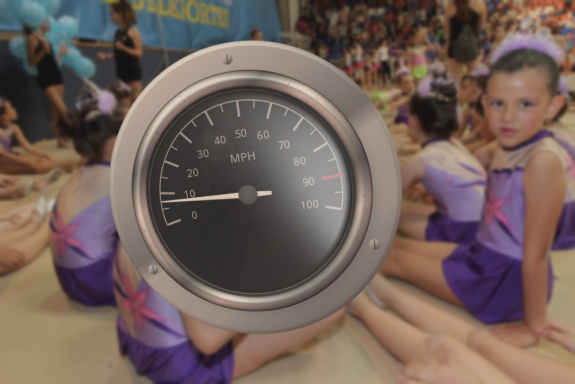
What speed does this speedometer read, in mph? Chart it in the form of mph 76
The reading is mph 7.5
